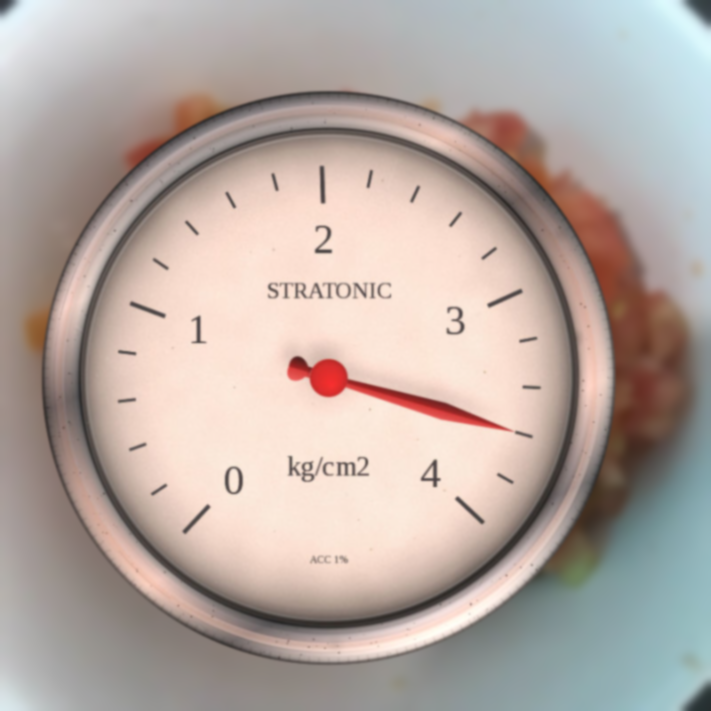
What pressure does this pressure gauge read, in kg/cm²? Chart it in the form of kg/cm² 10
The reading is kg/cm² 3.6
